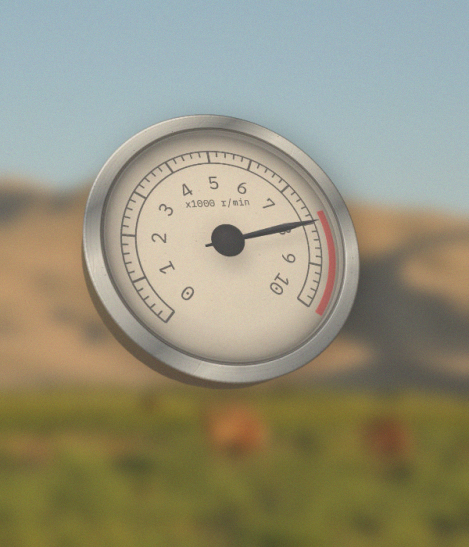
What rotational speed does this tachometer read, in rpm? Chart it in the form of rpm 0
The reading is rpm 8000
